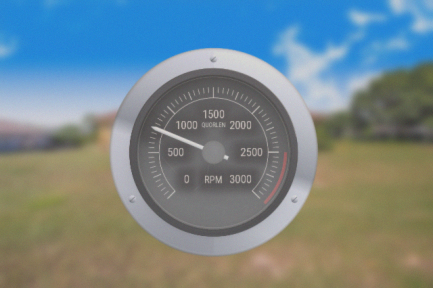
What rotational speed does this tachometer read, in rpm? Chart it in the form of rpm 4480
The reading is rpm 750
